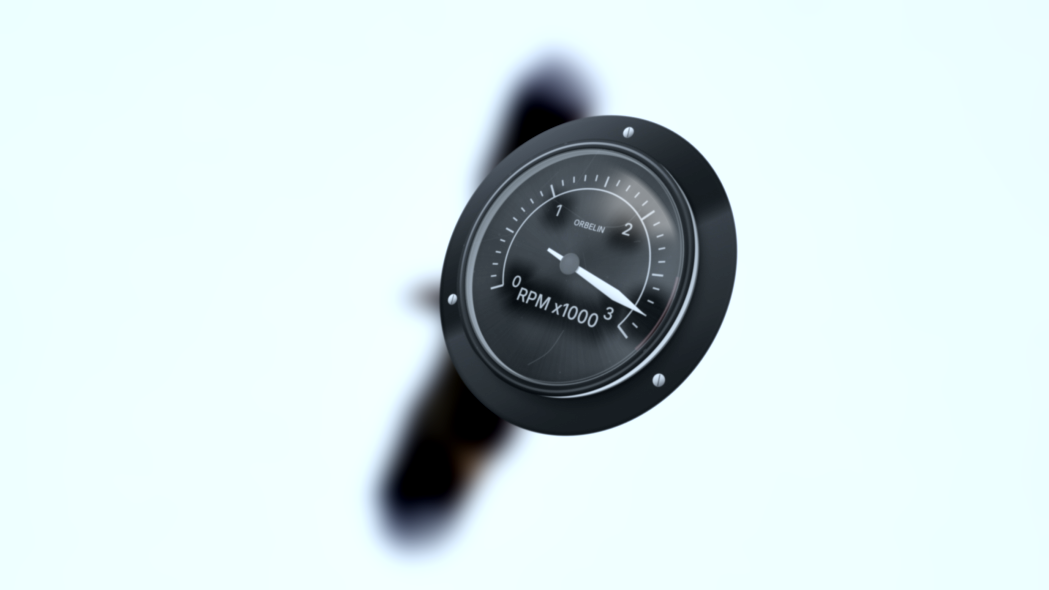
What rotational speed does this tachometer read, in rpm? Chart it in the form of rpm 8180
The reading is rpm 2800
